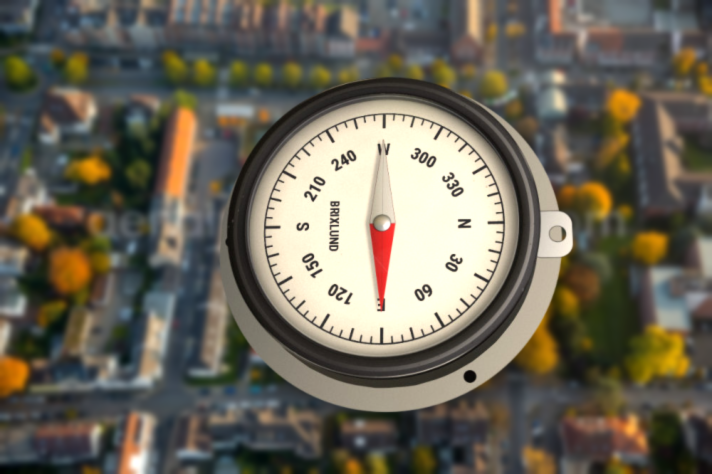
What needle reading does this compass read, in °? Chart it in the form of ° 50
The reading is ° 90
